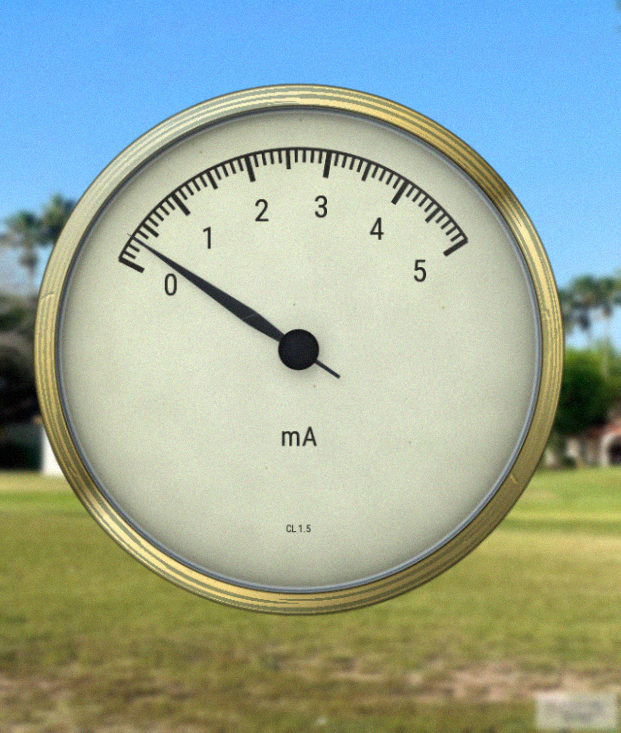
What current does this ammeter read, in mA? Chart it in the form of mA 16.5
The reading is mA 0.3
